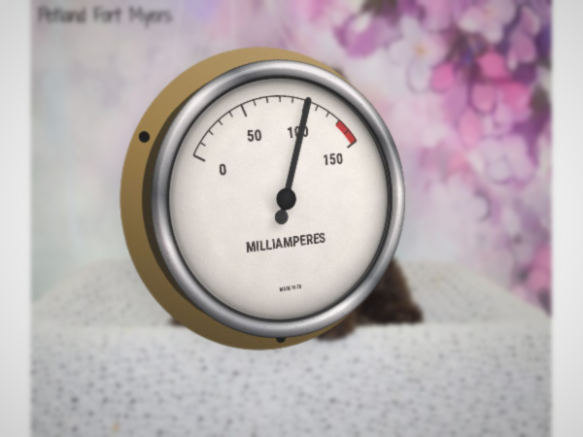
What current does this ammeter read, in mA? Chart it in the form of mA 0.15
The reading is mA 100
